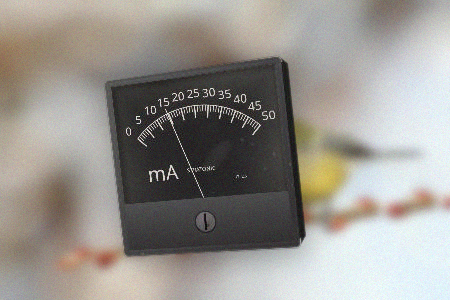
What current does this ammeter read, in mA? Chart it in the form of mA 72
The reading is mA 15
